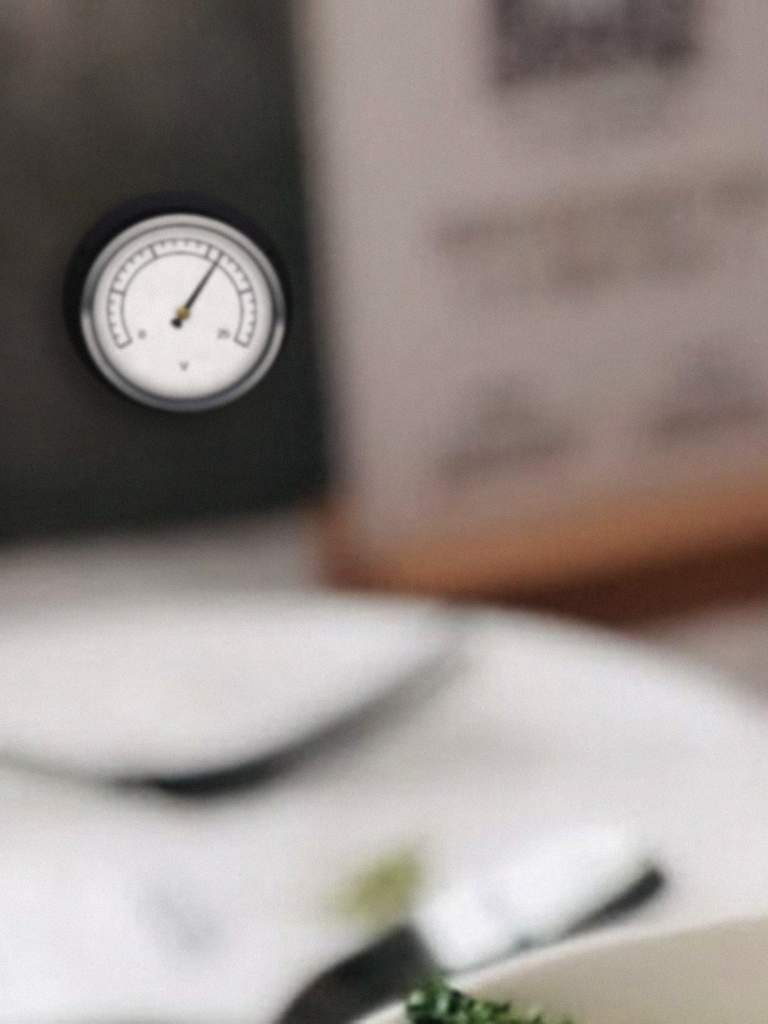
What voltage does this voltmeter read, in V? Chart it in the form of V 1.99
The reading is V 16
